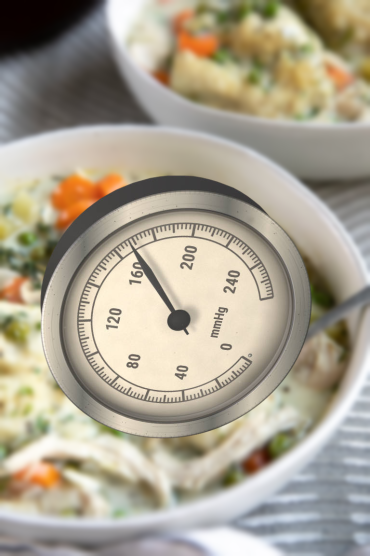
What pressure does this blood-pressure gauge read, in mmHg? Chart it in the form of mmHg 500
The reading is mmHg 168
